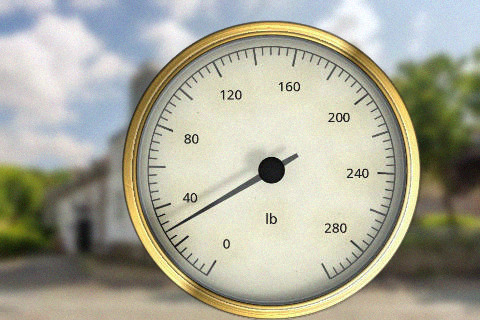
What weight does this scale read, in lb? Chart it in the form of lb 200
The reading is lb 28
